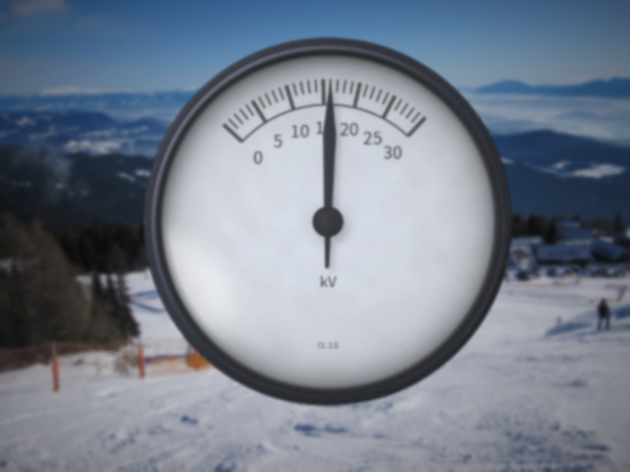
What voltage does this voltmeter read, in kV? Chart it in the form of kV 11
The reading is kV 16
